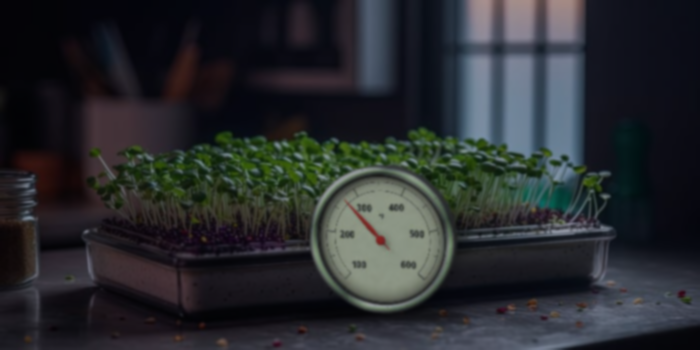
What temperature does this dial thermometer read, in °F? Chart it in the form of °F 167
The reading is °F 275
